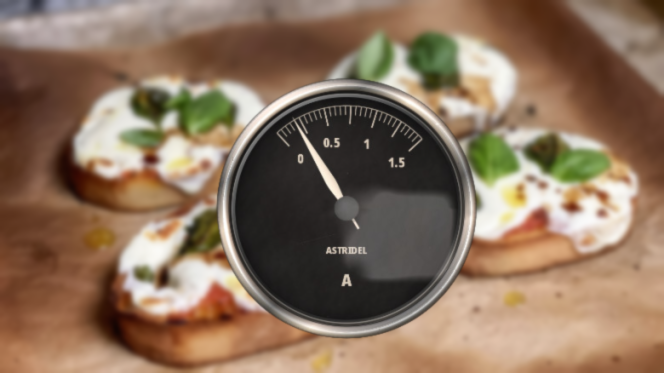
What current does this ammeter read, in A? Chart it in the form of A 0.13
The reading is A 0.2
